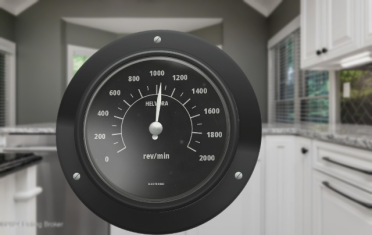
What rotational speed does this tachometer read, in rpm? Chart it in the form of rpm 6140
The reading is rpm 1050
